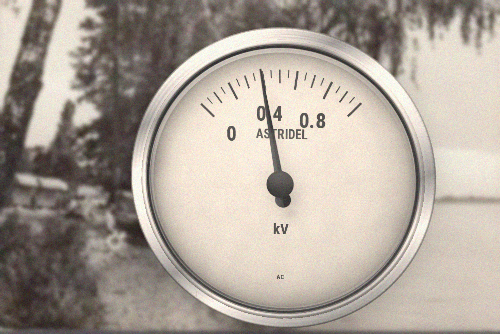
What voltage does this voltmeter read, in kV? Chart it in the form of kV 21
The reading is kV 0.4
